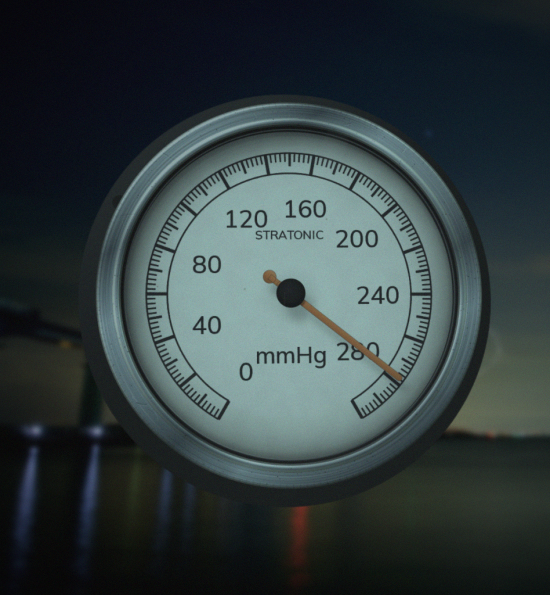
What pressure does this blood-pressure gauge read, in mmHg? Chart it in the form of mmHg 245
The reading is mmHg 278
